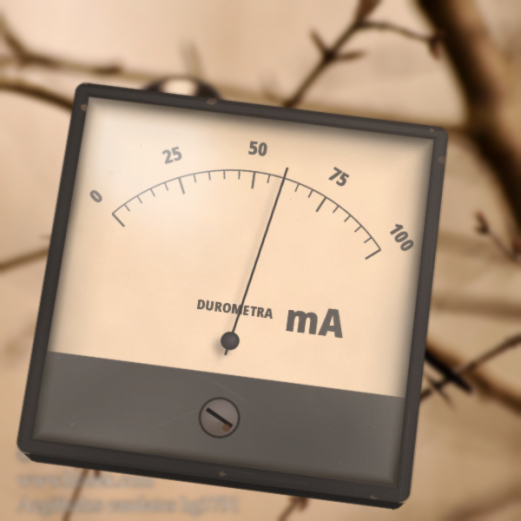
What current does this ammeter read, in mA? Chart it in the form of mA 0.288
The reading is mA 60
